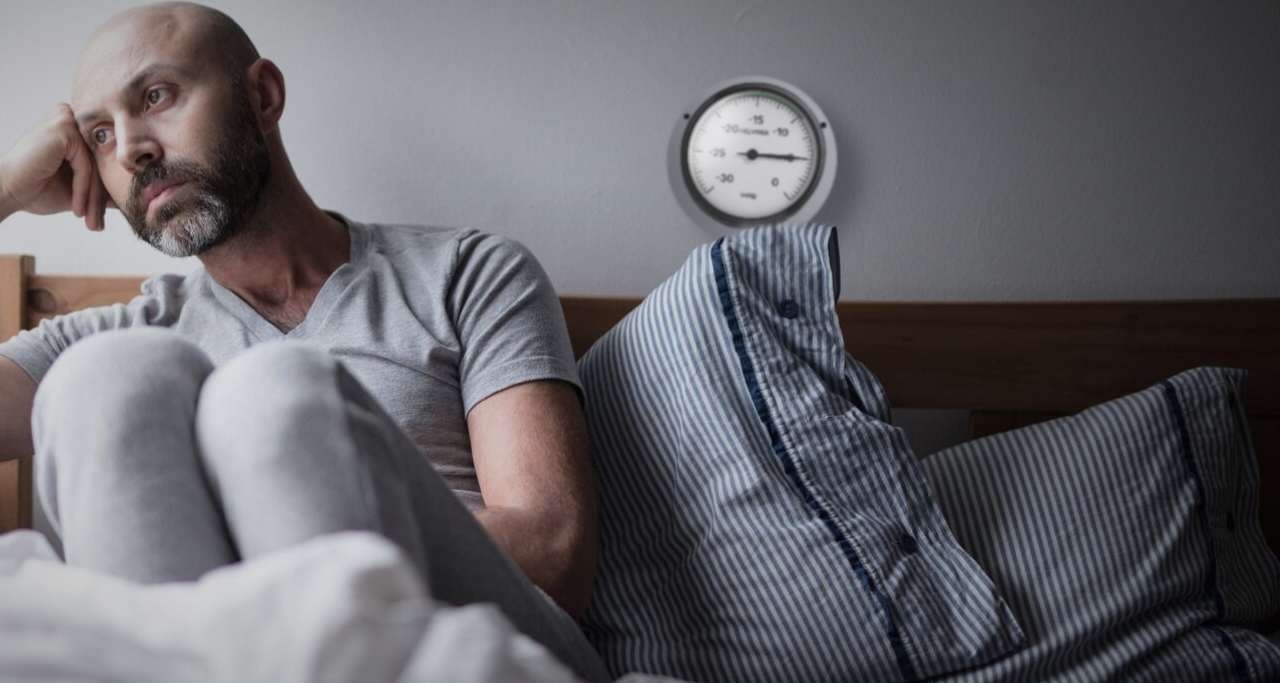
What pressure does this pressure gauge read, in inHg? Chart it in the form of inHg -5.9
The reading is inHg -5
